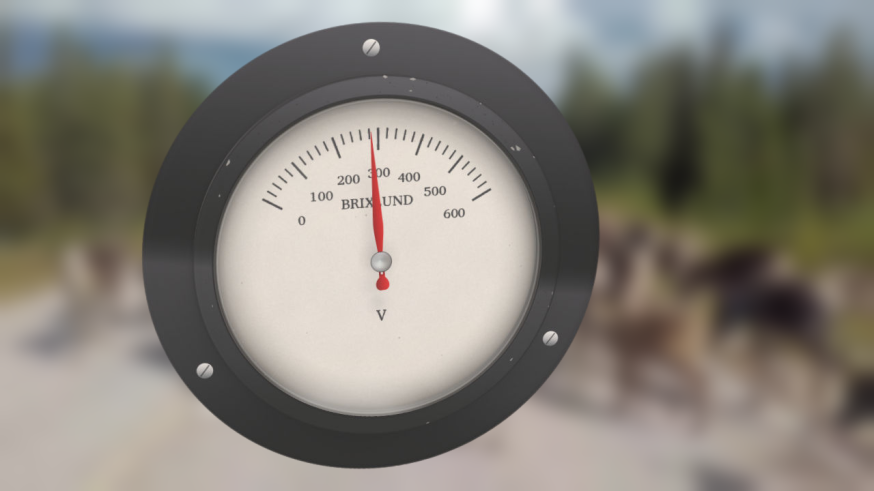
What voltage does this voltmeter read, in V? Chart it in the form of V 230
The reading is V 280
